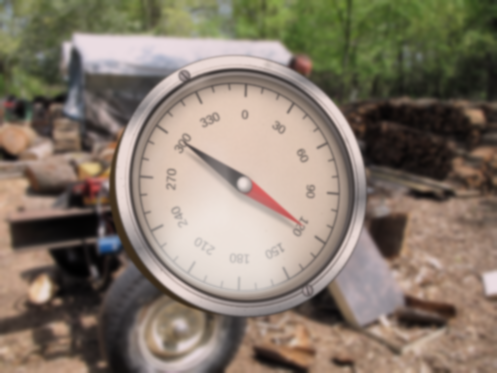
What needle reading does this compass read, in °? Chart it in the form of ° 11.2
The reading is ° 120
